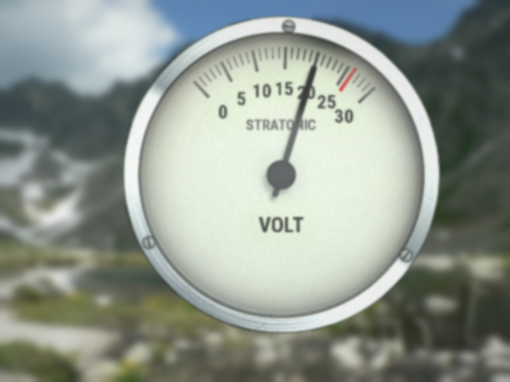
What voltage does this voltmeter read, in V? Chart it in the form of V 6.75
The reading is V 20
